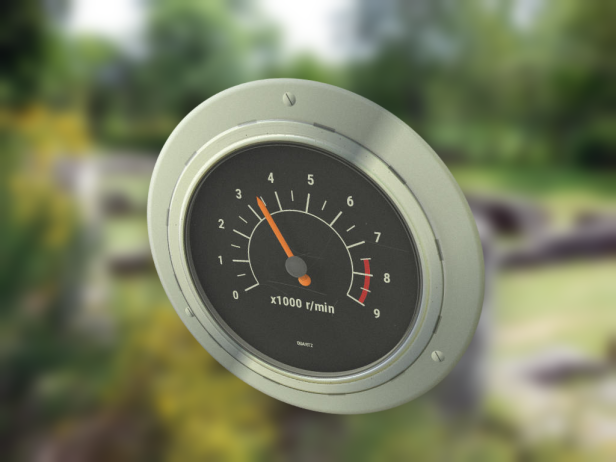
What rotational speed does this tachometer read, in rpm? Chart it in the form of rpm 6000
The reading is rpm 3500
